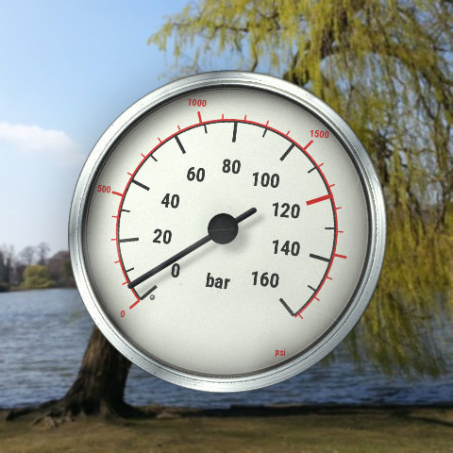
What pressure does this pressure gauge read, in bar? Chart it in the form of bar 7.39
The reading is bar 5
